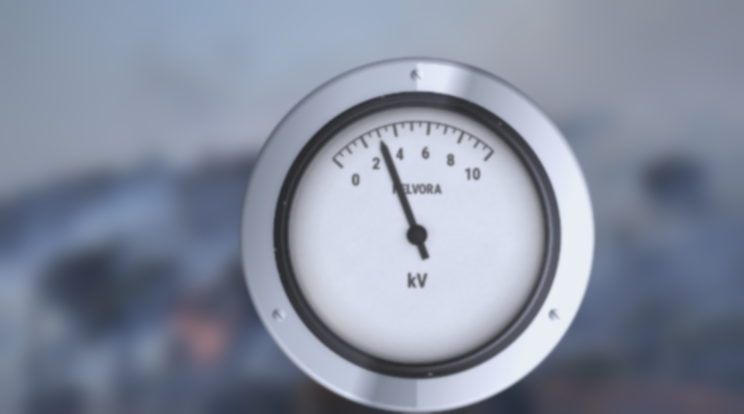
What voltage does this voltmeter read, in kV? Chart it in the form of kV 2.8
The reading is kV 3
